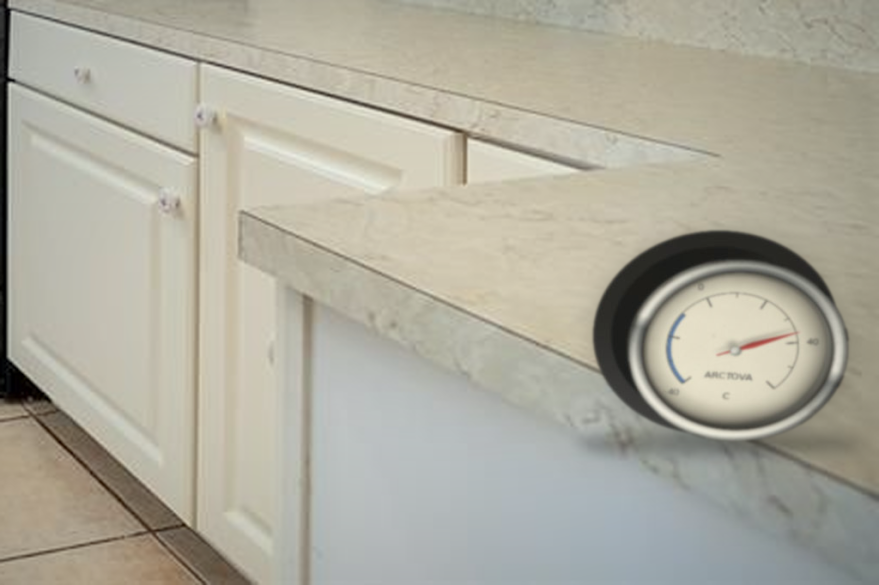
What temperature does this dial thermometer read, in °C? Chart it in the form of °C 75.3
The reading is °C 35
